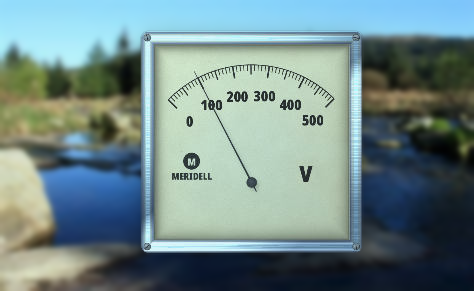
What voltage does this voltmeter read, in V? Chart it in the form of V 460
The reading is V 100
